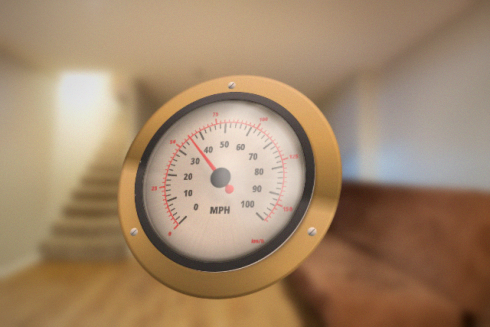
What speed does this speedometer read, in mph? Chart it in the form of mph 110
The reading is mph 36
